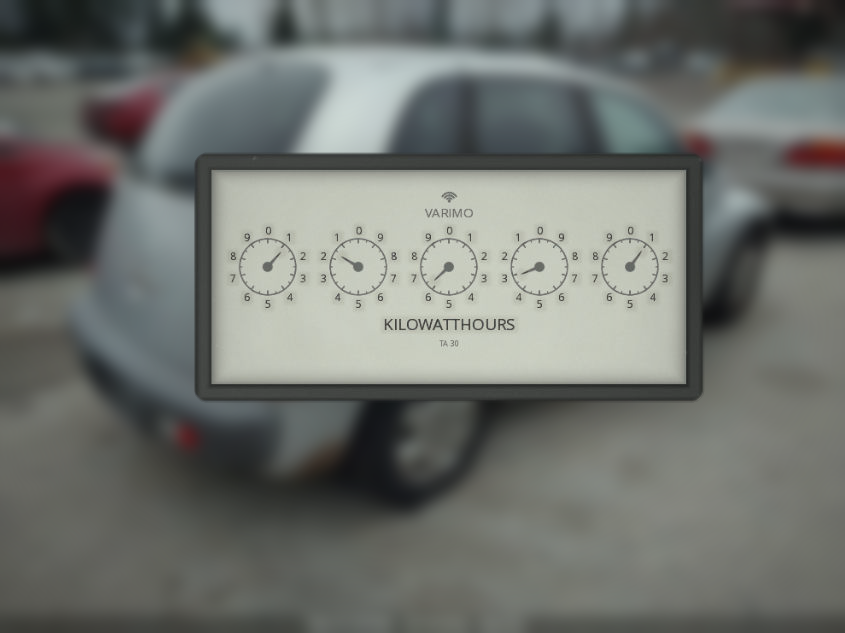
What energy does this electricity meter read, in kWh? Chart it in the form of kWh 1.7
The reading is kWh 11631
